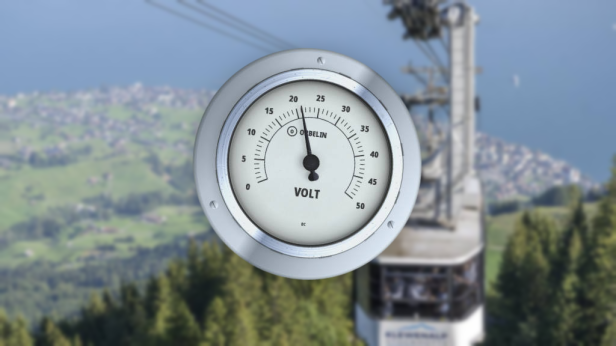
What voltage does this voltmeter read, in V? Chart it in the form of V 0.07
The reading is V 21
